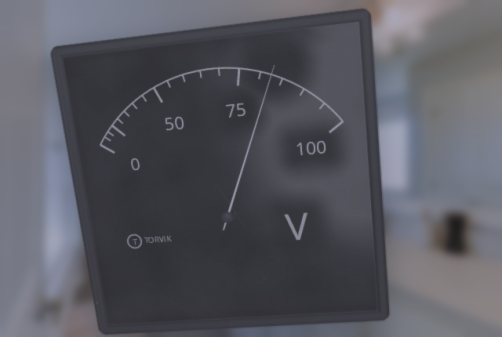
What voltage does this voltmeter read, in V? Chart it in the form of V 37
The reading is V 82.5
